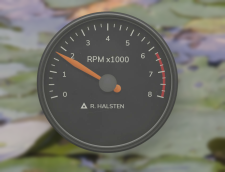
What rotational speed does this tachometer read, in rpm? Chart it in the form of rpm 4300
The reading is rpm 1750
